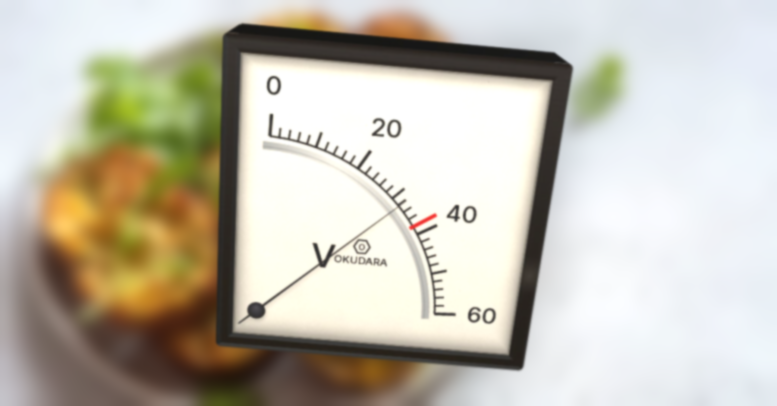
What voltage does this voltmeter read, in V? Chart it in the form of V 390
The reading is V 32
